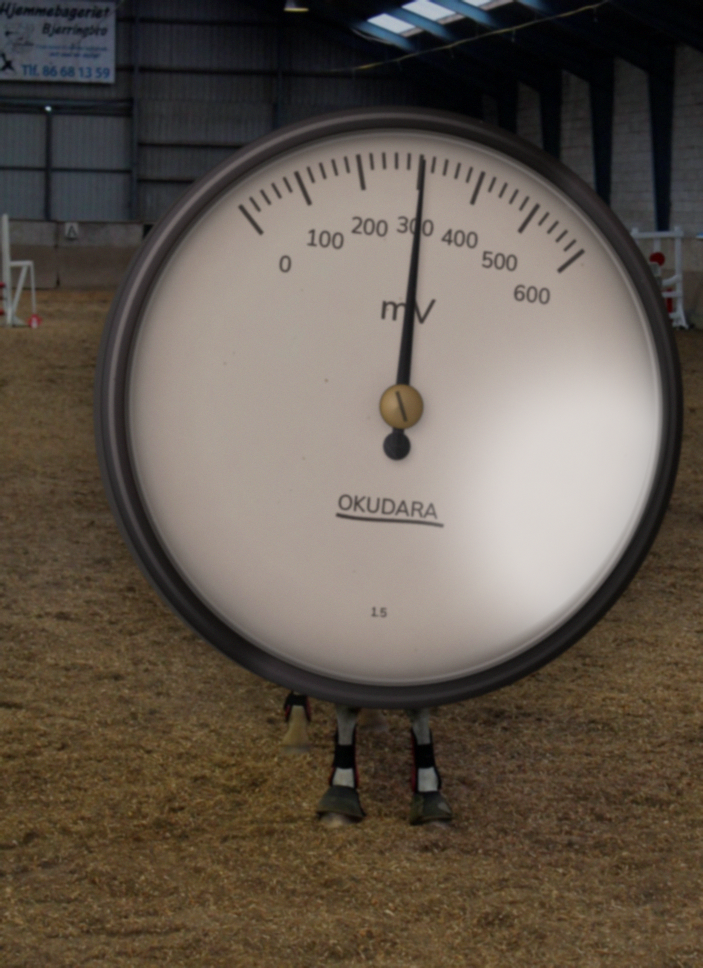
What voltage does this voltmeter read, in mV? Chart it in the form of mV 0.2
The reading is mV 300
